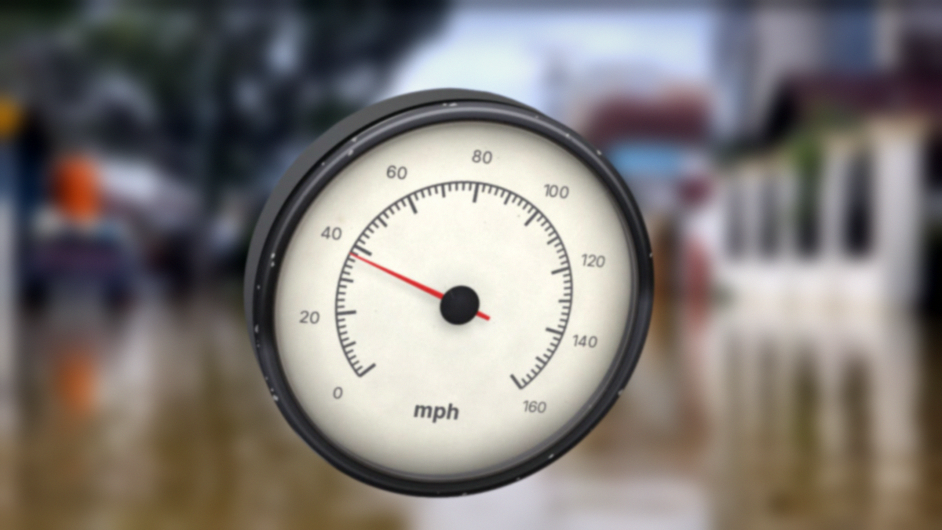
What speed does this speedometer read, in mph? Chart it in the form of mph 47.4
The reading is mph 38
